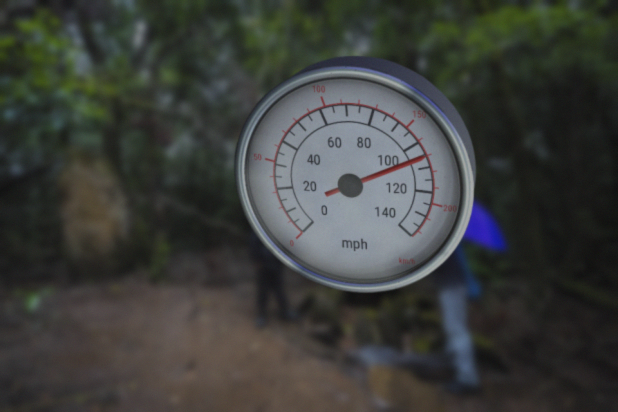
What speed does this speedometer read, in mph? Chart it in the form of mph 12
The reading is mph 105
